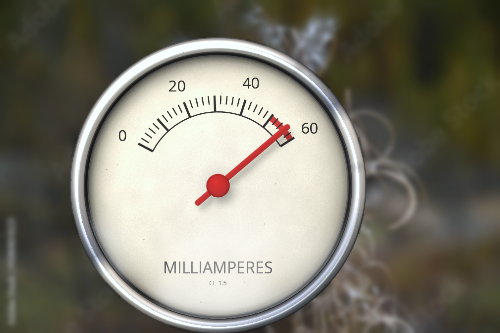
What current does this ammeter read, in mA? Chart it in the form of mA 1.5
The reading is mA 56
